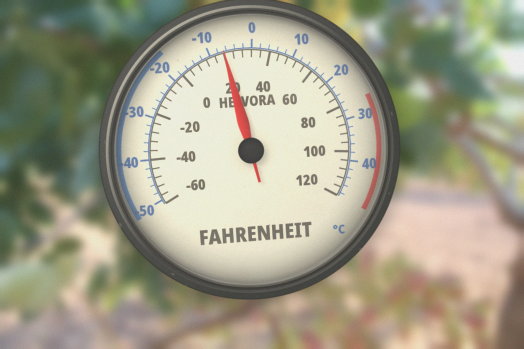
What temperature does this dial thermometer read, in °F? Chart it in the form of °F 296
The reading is °F 20
